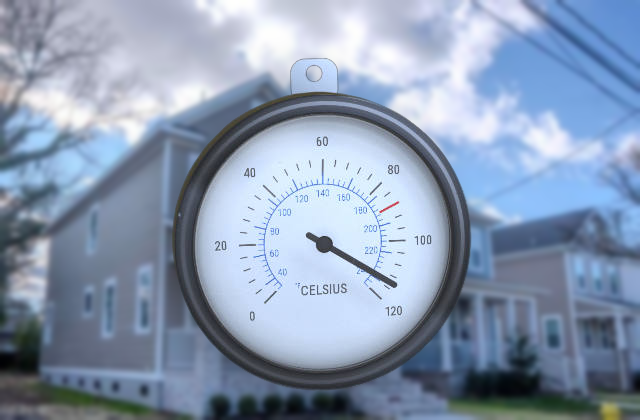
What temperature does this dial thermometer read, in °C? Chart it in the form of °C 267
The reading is °C 114
